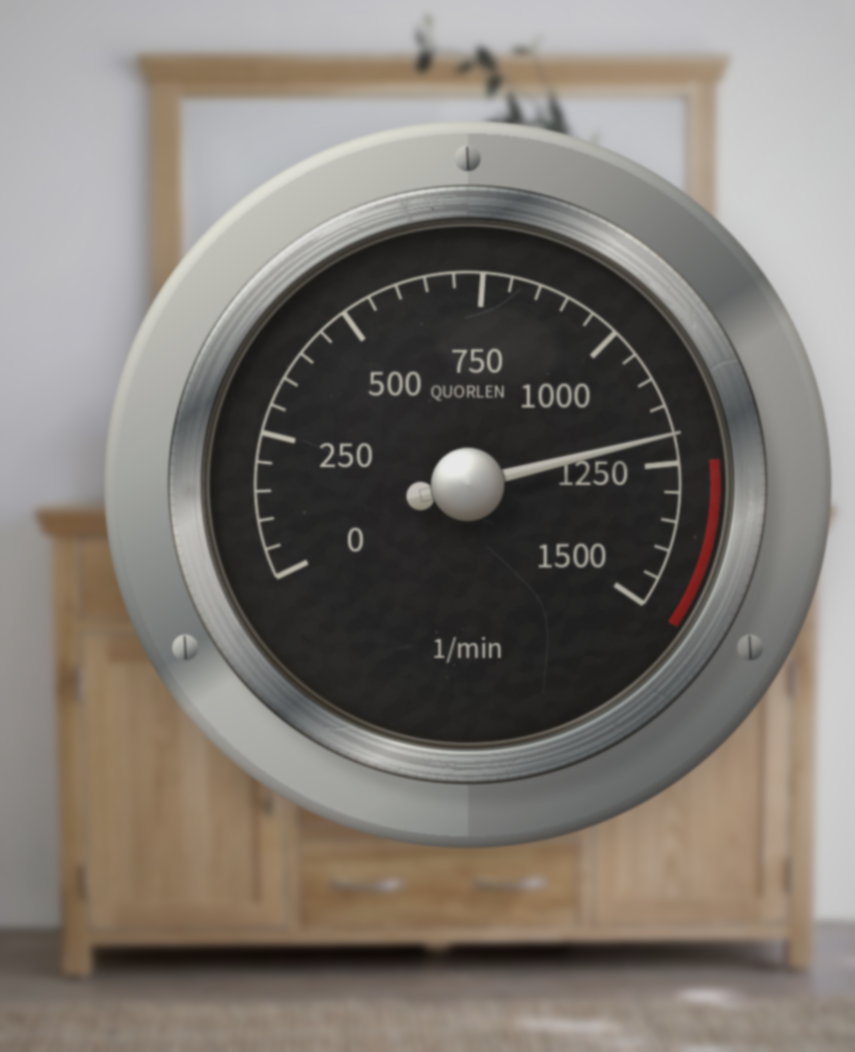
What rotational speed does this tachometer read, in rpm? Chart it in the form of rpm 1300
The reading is rpm 1200
